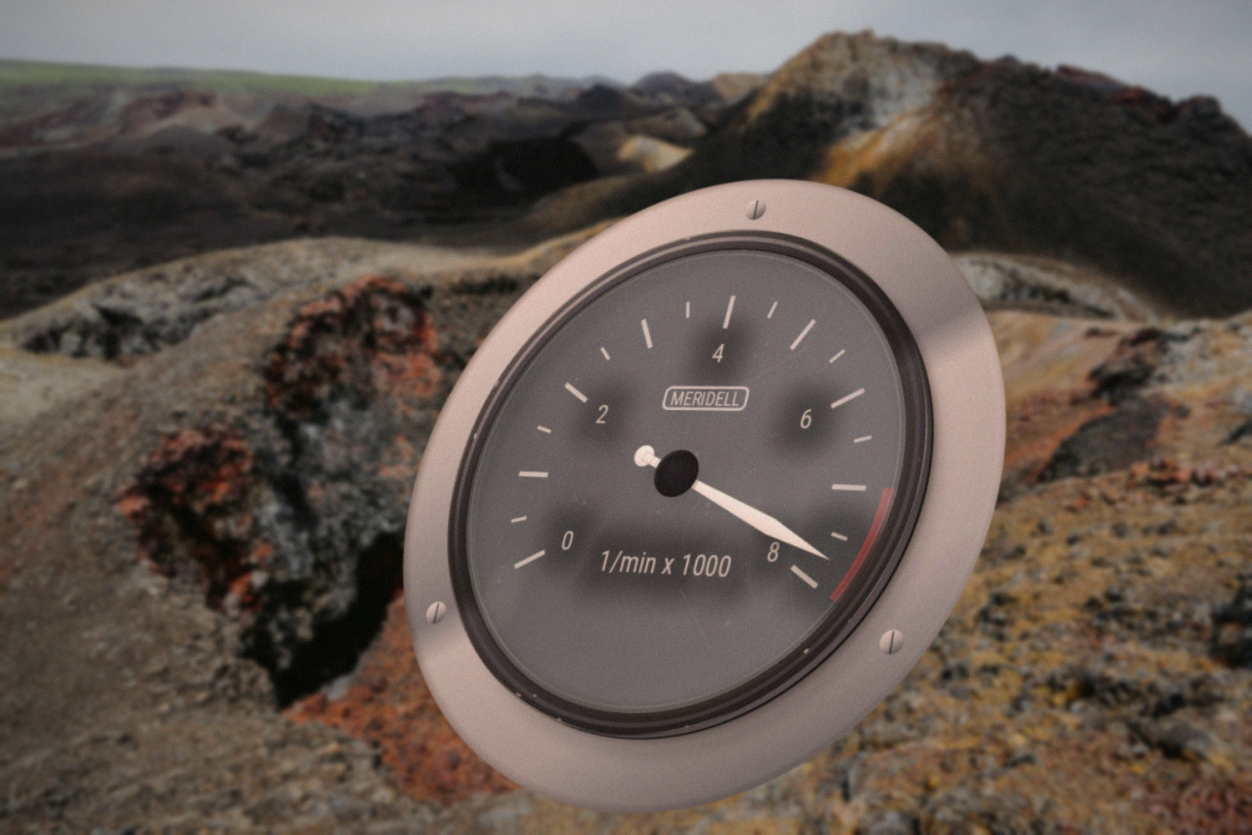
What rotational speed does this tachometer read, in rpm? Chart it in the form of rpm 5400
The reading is rpm 7750
